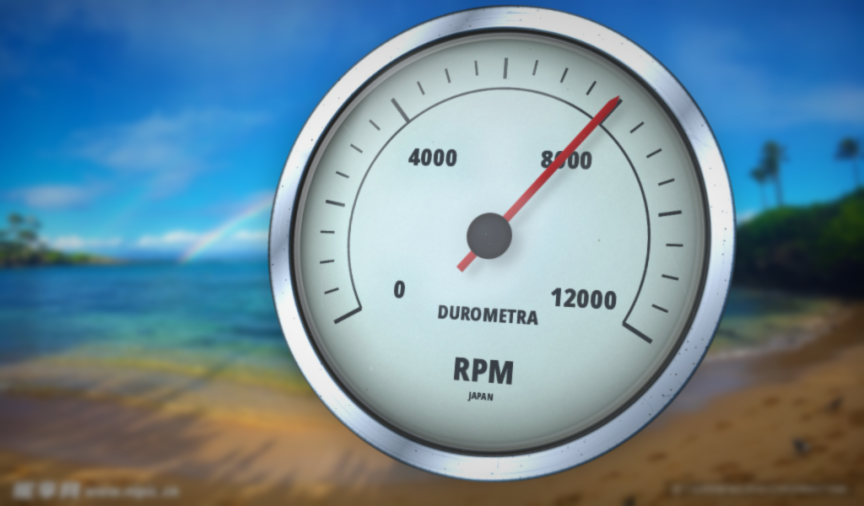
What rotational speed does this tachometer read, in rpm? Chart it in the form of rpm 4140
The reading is rpm 8000
